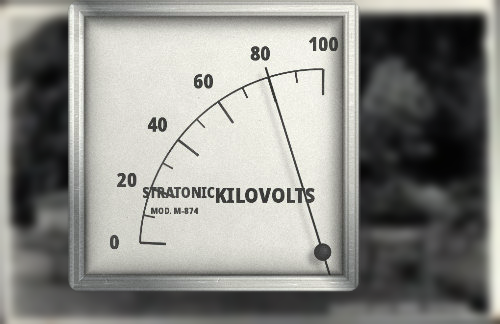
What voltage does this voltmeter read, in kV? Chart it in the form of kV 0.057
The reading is kV 80
